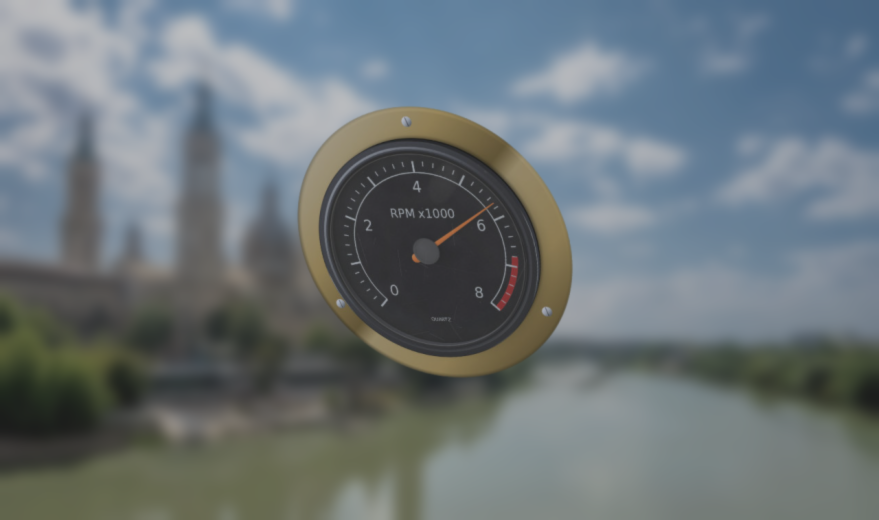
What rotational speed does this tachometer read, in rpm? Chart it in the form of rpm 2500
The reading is rpm 5700
